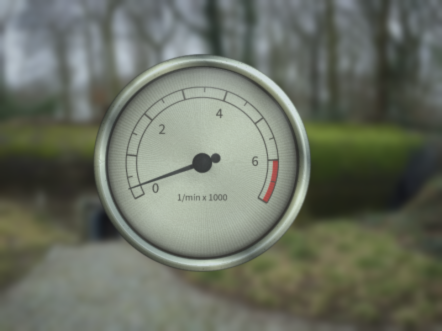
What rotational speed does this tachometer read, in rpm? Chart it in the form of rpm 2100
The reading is rpm 250
